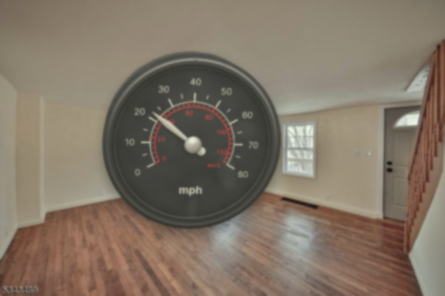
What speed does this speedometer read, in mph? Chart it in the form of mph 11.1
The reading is mph 22.5
